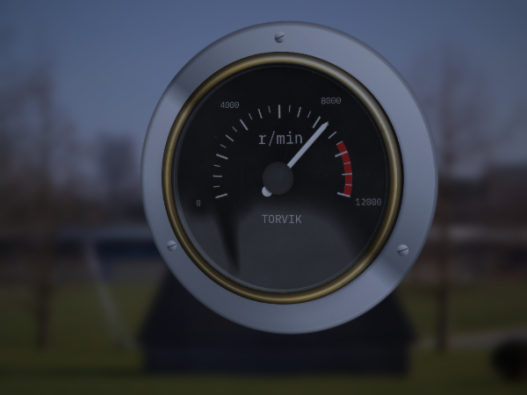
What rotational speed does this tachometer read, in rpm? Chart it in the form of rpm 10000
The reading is rpm 8500
